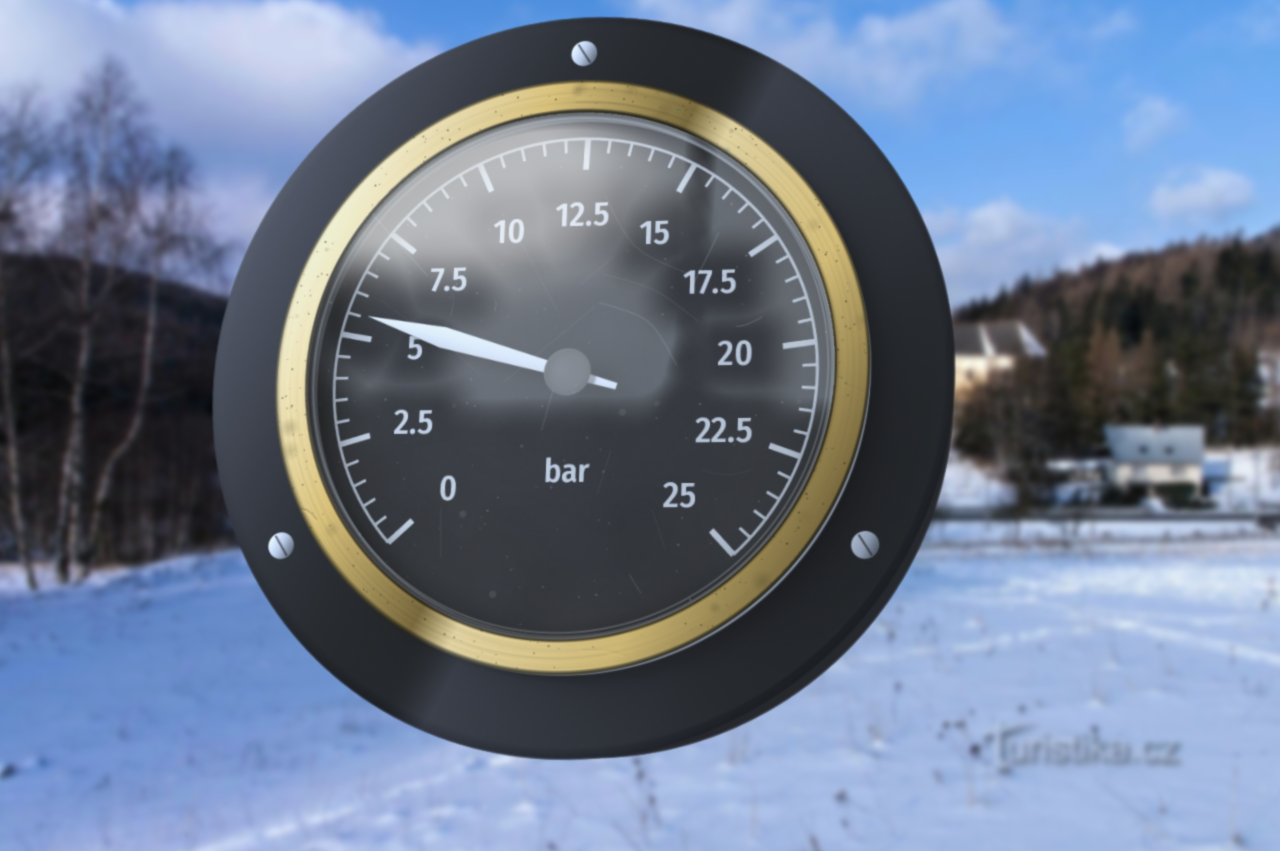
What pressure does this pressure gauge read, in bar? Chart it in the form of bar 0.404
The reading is bar 5.5
